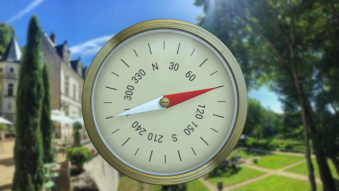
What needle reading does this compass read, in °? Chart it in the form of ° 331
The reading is ° 90
